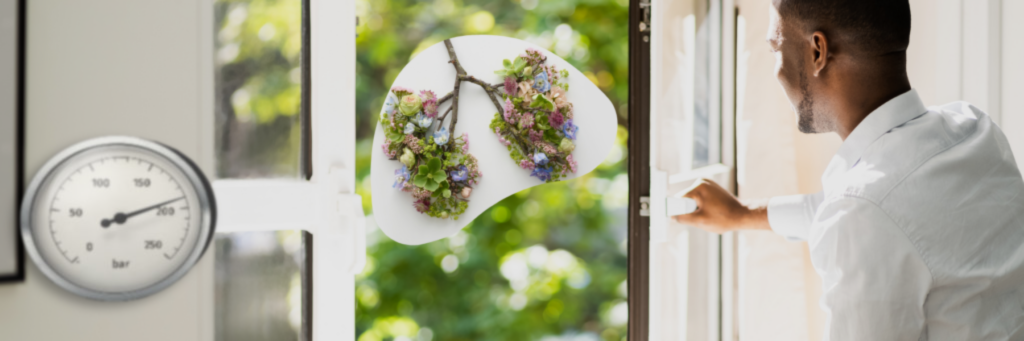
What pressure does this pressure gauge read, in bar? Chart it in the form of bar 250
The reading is bar 190
